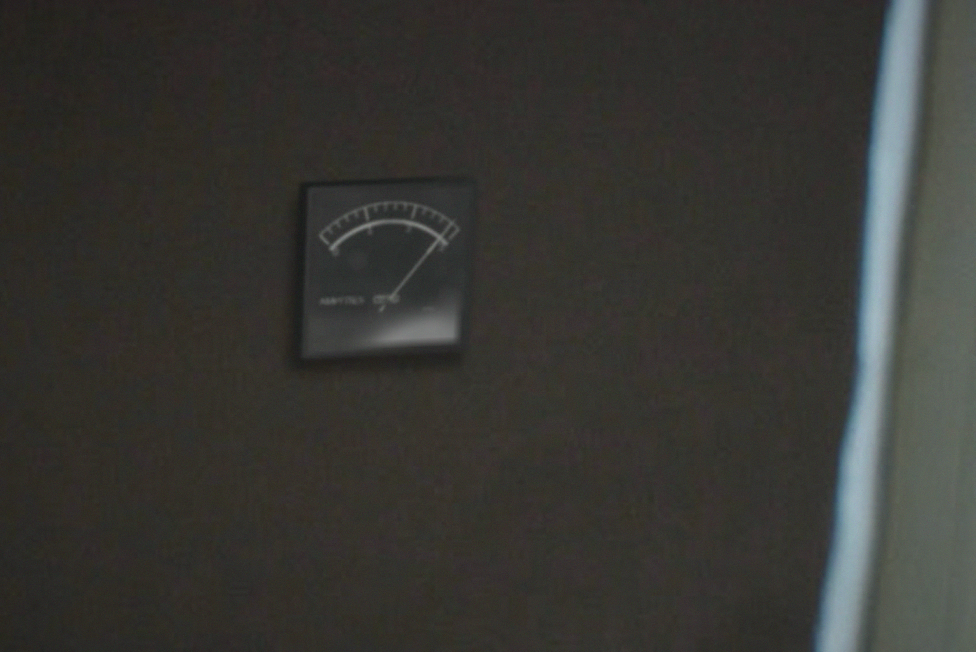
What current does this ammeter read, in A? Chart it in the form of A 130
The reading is A 2.8
